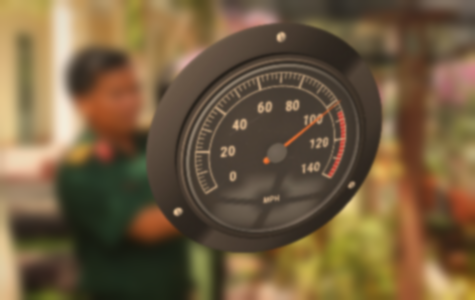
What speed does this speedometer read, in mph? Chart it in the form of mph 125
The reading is mph 100
